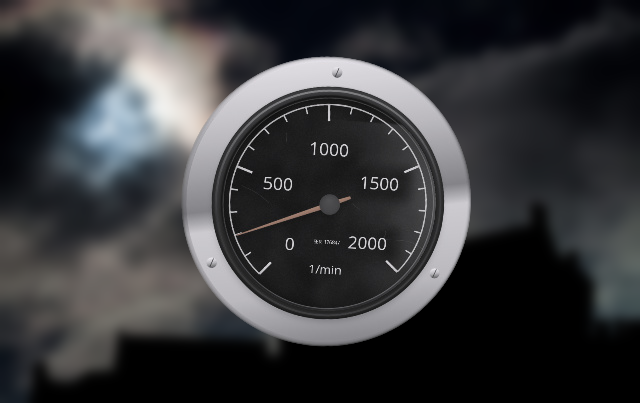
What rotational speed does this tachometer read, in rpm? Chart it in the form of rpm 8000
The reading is rpm 200
